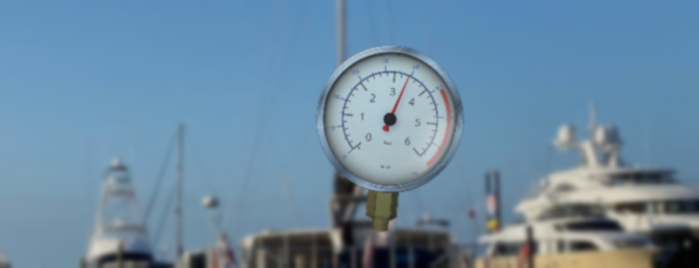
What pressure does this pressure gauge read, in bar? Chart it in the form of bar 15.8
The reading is bar 3.4
